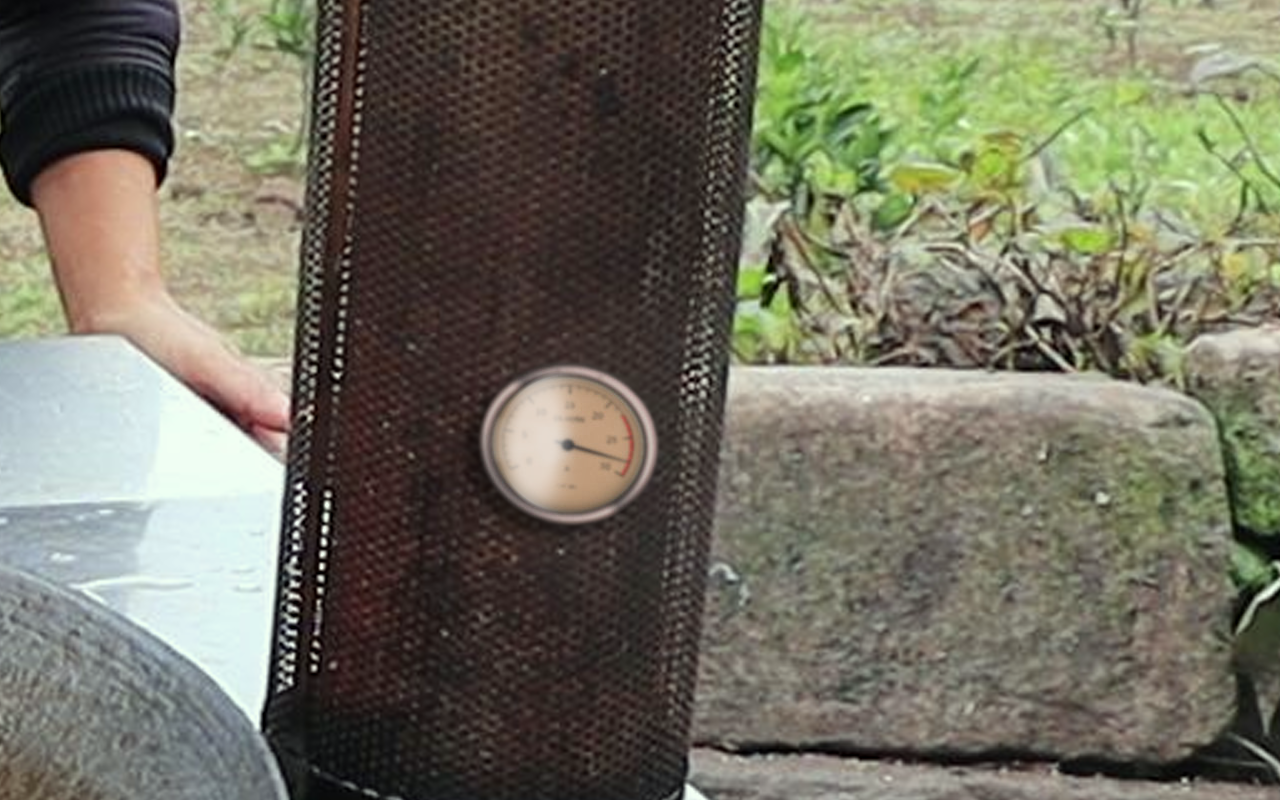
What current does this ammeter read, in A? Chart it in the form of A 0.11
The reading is A 28
